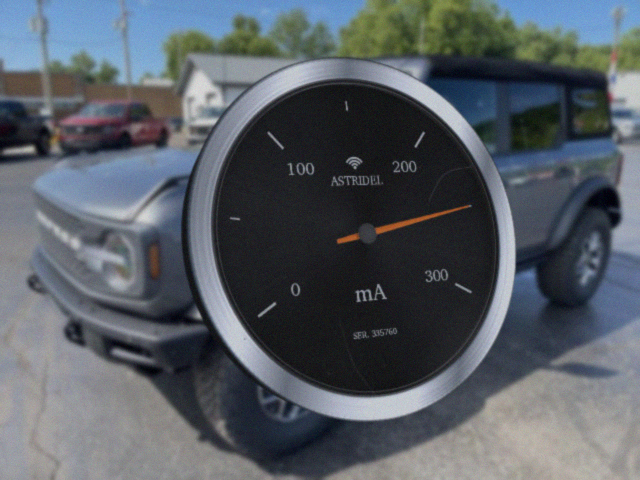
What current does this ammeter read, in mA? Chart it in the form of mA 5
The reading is mA 250
